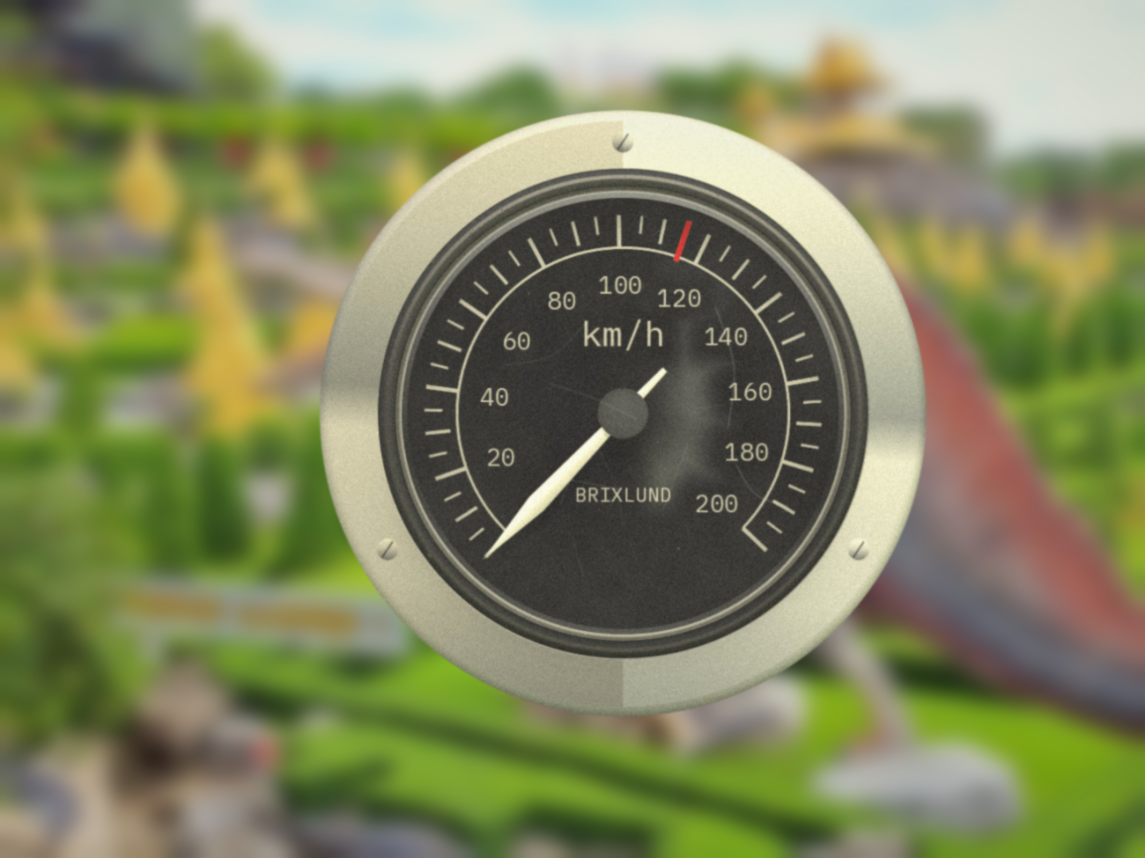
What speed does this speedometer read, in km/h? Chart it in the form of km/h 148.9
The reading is km/h 0
